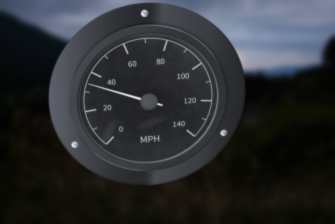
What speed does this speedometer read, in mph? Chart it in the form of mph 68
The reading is mph 35
